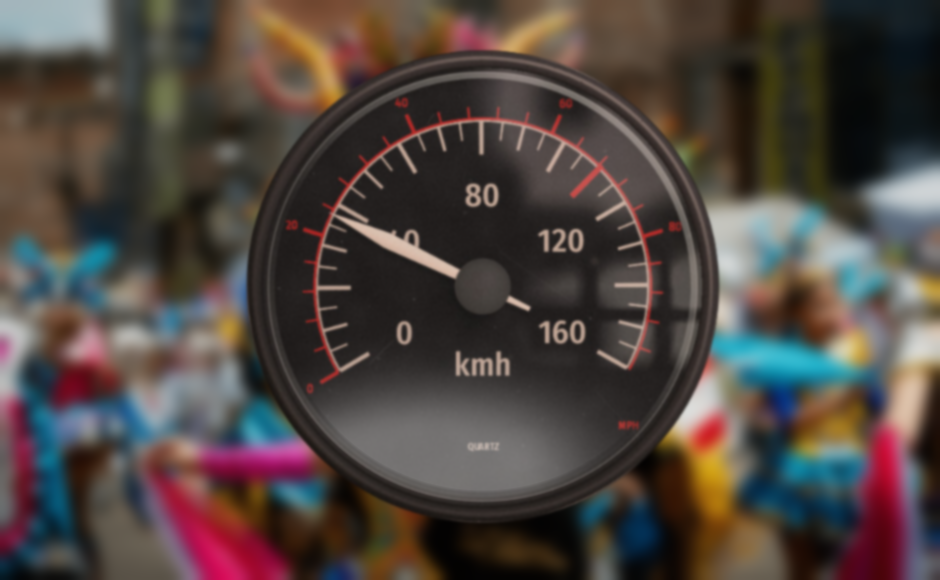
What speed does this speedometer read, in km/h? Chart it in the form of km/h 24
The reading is km/h 37.5
